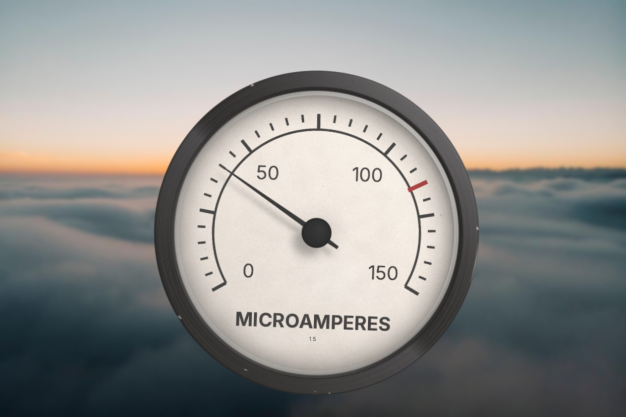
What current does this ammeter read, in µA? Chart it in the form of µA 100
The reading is µA 40
